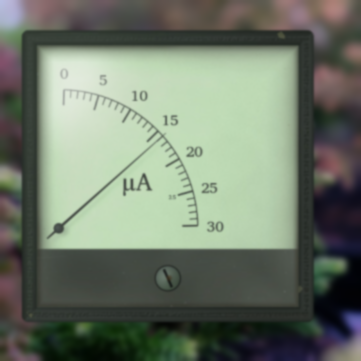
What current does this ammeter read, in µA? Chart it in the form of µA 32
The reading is µA 16
